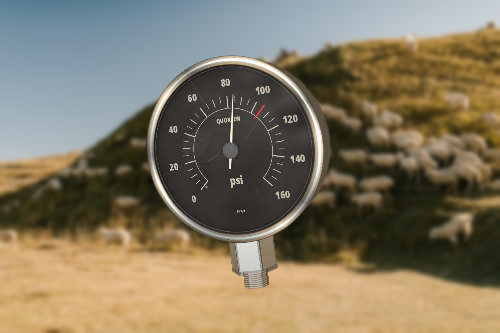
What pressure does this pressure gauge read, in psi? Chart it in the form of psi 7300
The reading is psi 85
